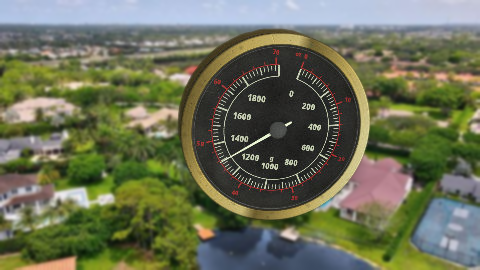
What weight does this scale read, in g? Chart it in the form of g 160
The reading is g 1300
